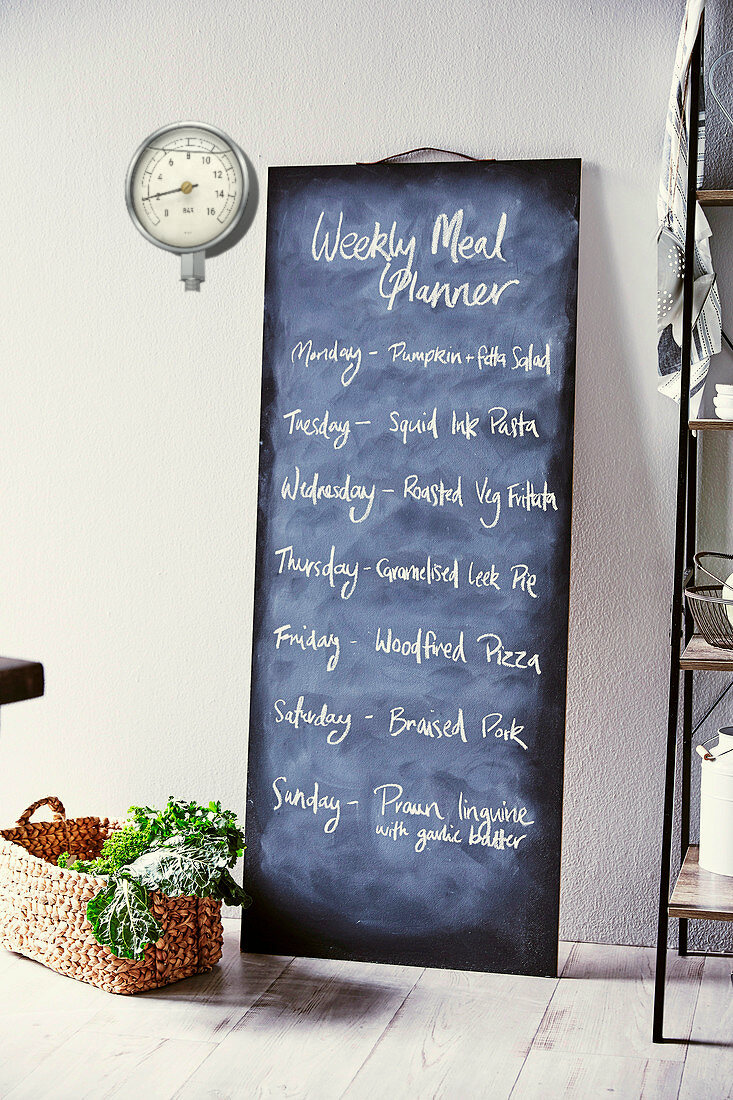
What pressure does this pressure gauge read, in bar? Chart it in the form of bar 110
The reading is bar 2
